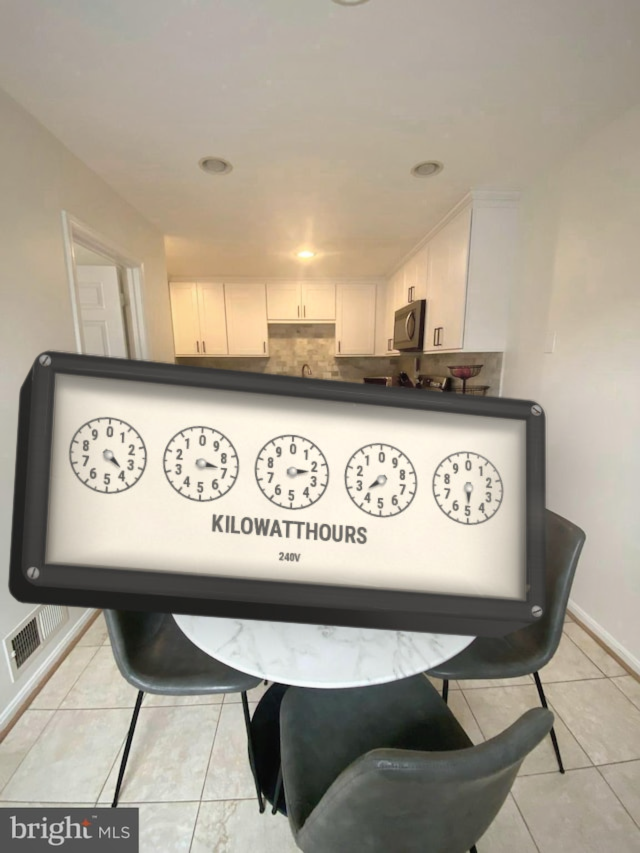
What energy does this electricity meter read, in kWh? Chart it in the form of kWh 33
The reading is kWh 37235
